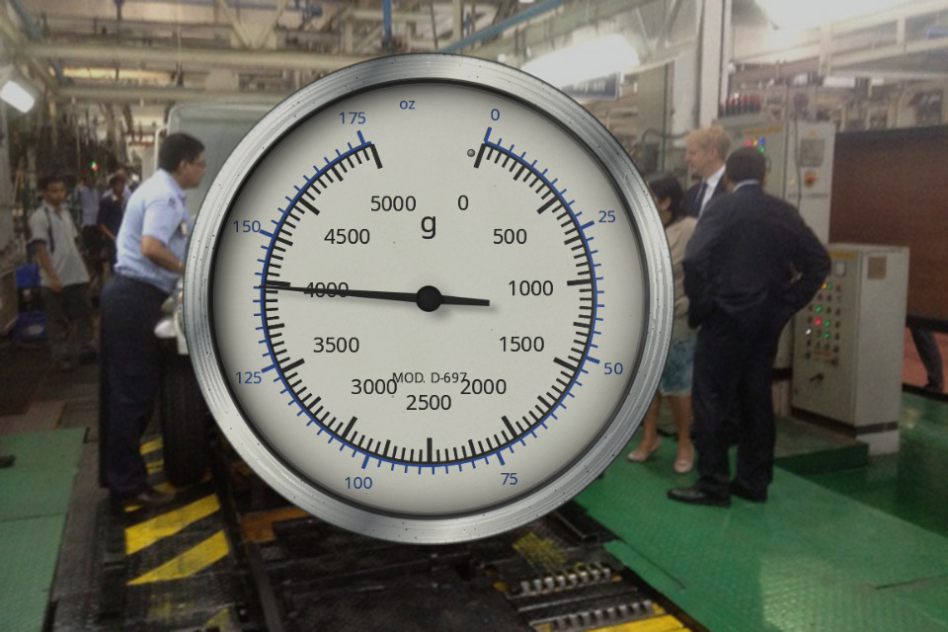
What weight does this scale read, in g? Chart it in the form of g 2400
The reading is g 3975
